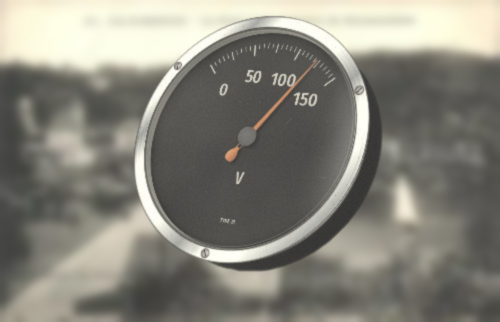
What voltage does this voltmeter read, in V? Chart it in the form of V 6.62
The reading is V 125
